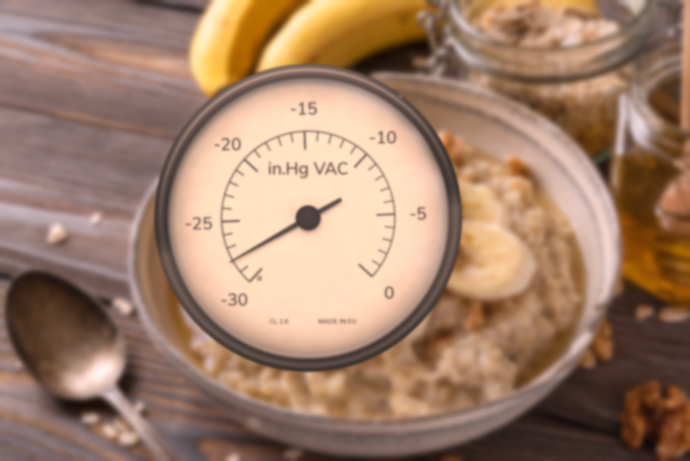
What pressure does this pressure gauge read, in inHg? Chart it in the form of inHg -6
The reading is inHg -28
